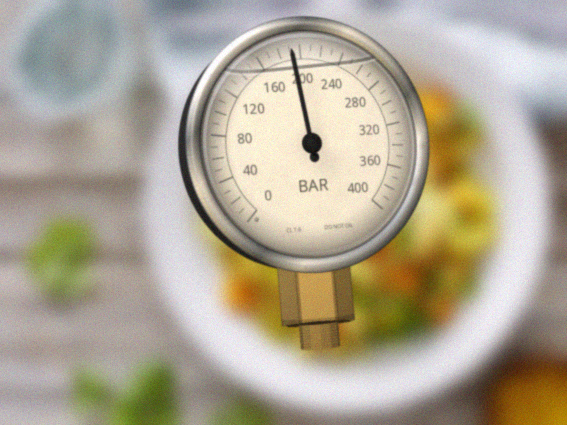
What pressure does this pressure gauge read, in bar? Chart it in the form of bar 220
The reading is bar 190
